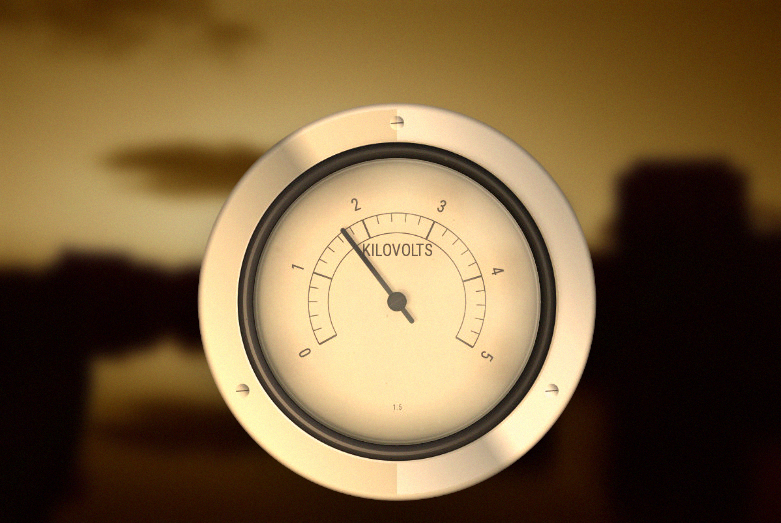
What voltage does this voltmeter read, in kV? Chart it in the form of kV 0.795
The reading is kV 1.7
